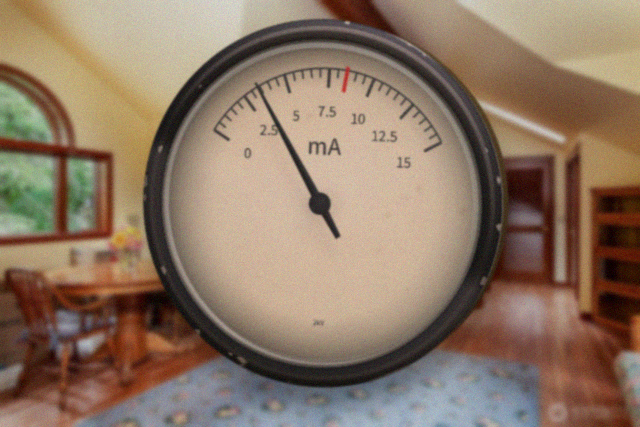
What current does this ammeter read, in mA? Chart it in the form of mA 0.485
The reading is mA 3.5
